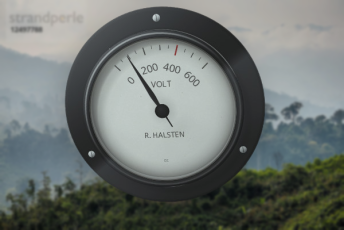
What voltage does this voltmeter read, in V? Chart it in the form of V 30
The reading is V 100
